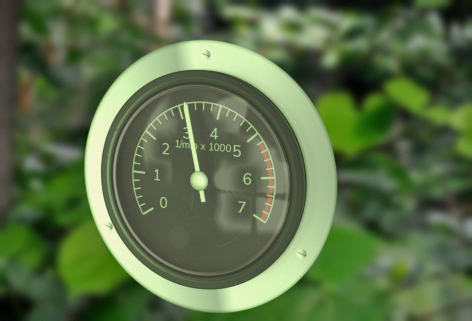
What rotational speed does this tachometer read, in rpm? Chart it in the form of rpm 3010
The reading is rpm 3200
